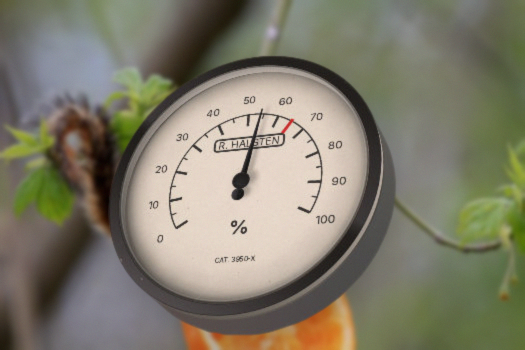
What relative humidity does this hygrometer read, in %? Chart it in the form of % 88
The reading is % 55
